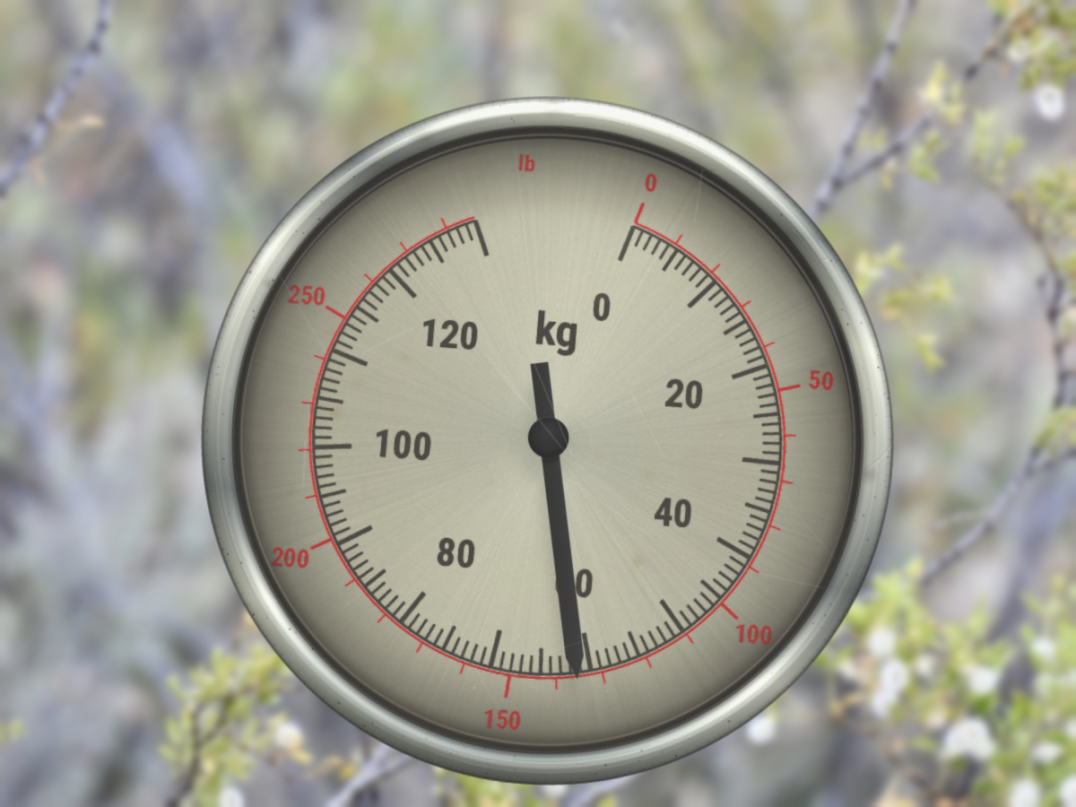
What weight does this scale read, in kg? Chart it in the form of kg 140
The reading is kg 61.5
